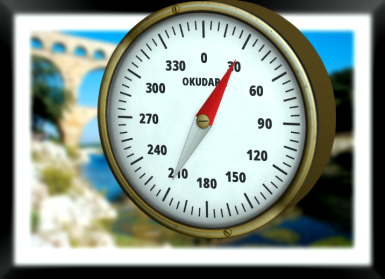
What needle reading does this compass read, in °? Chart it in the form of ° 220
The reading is ° 30
